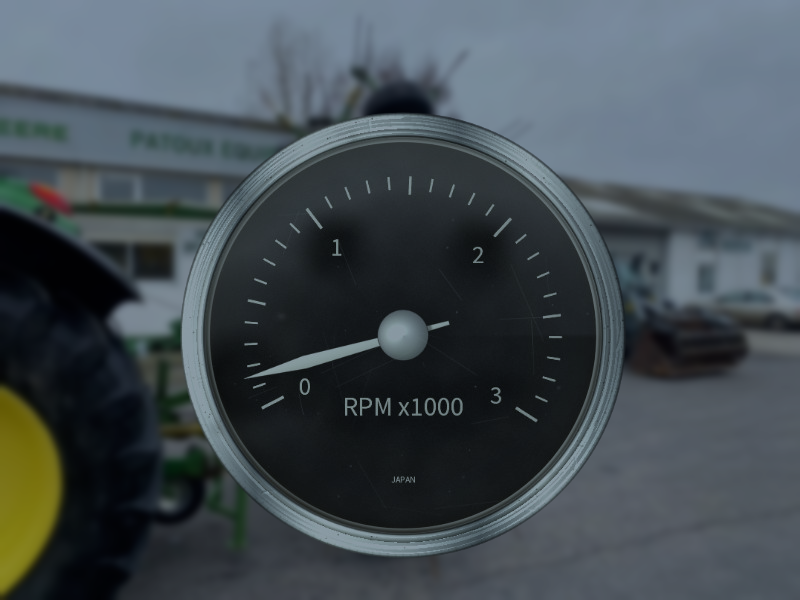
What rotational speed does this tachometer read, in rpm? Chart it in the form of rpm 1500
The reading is rpm 150
